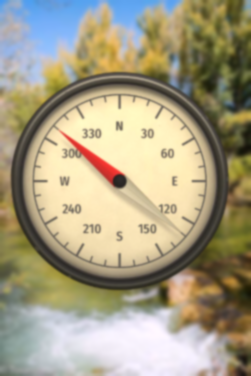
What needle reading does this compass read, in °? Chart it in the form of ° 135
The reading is ° 310
